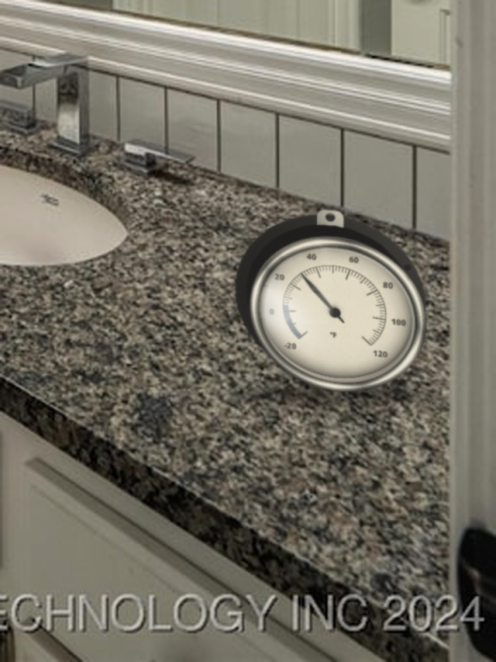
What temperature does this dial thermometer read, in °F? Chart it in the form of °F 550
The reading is °F 30
